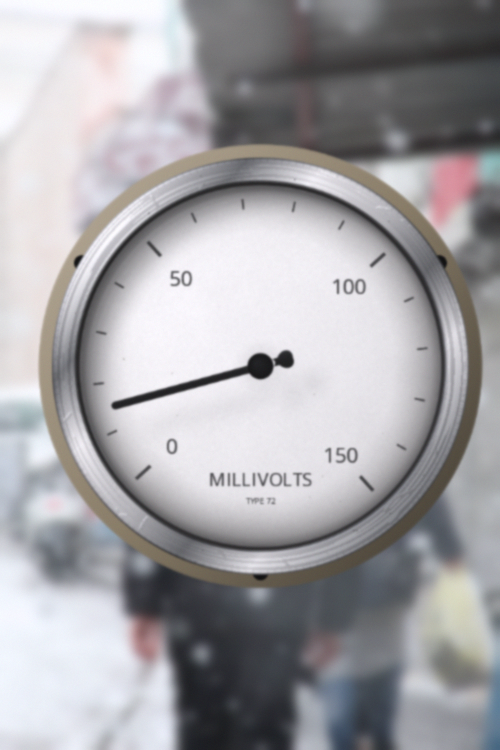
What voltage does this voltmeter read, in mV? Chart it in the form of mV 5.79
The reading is mV 15
